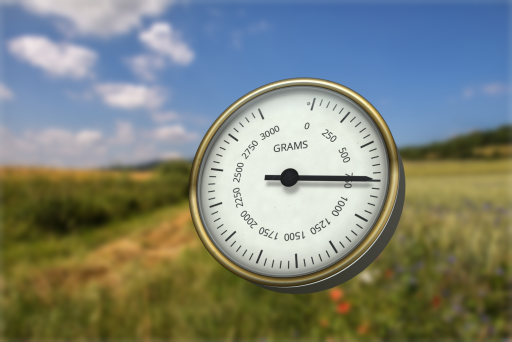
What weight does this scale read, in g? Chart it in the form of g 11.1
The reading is g 750
